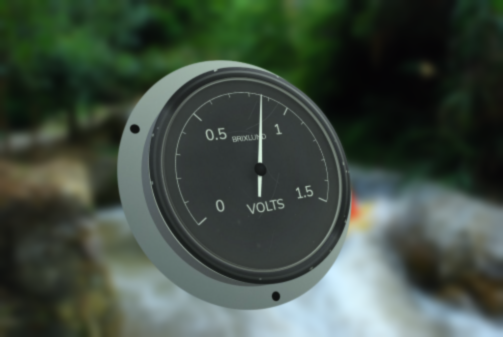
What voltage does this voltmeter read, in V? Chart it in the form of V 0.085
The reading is V 0.85
